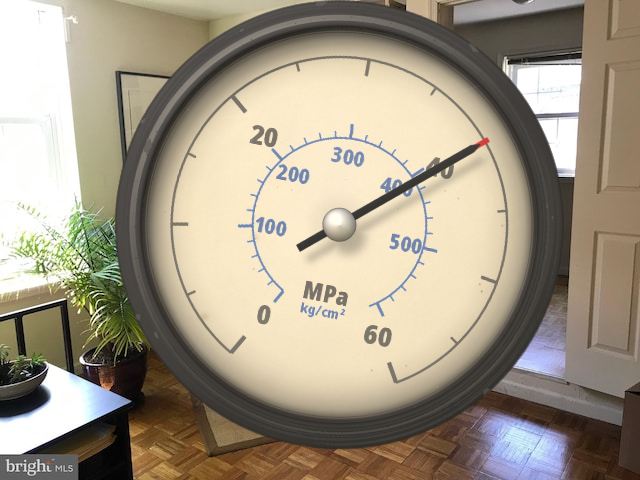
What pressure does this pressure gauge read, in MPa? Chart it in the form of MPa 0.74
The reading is MPa 40
